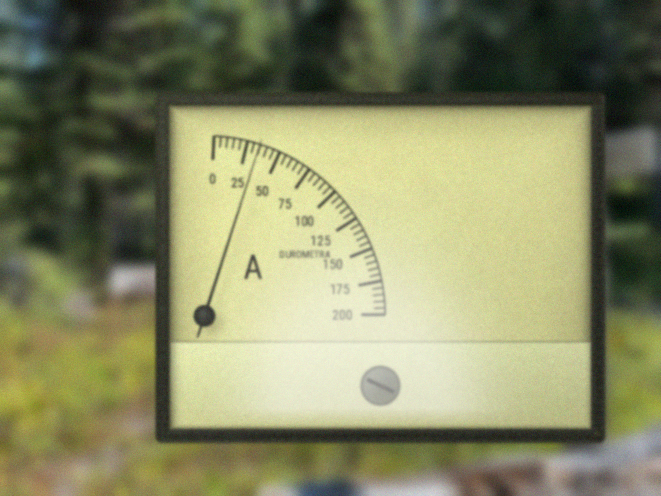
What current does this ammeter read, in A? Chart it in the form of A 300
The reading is A 35
